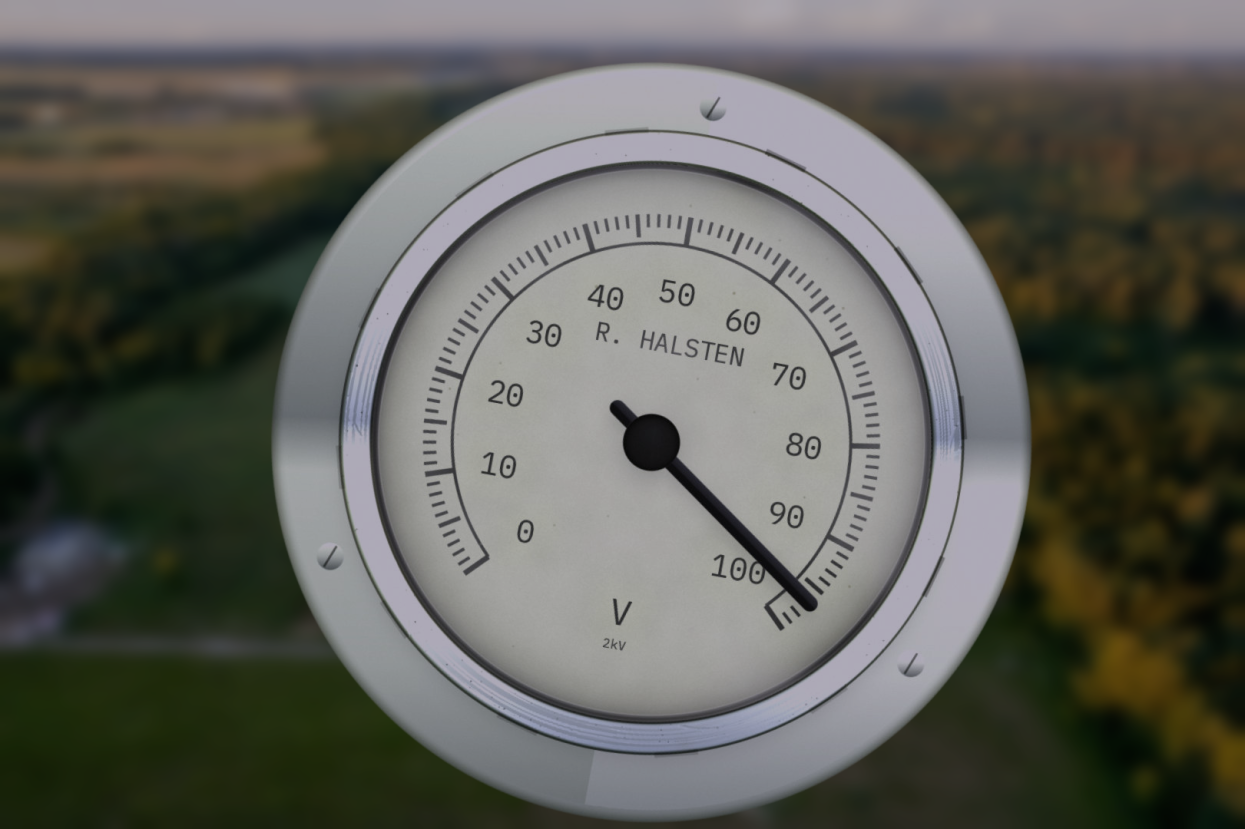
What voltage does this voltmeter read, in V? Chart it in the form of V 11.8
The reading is V 96.5
